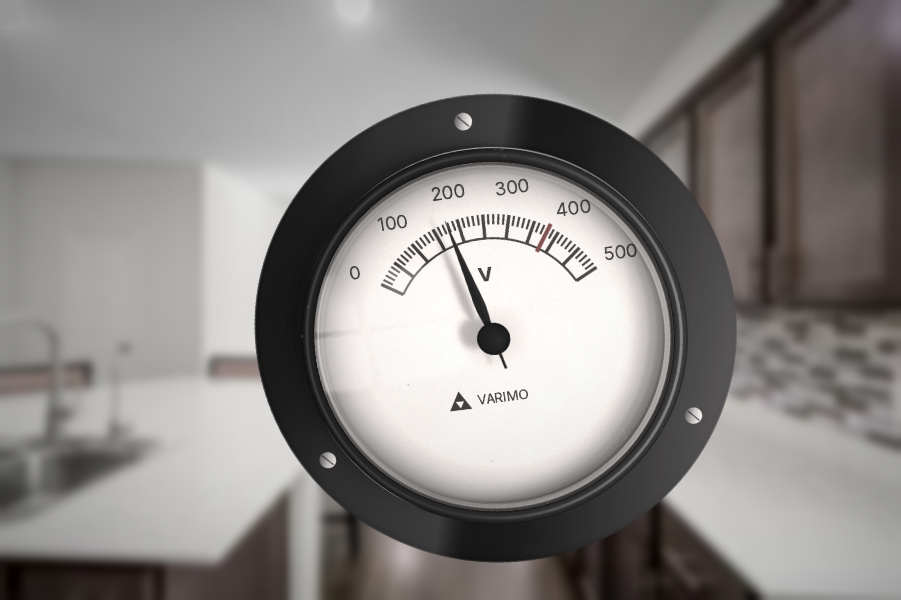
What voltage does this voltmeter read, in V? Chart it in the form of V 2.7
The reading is V 180
